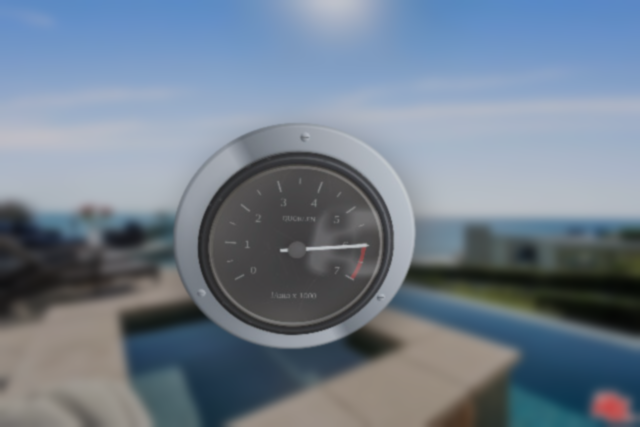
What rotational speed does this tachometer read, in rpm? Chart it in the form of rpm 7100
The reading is rpm 6000
